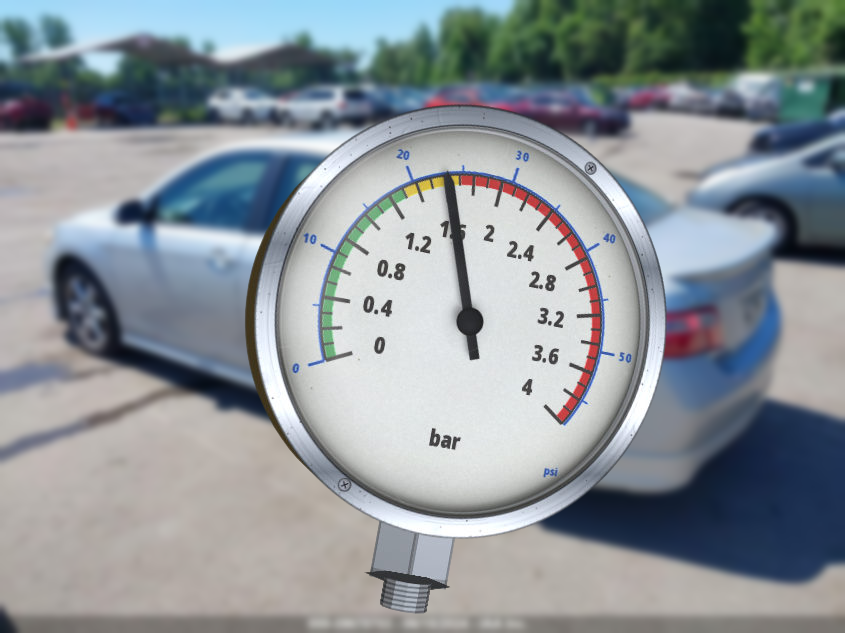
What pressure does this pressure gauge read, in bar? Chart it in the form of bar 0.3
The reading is bar 1.6
